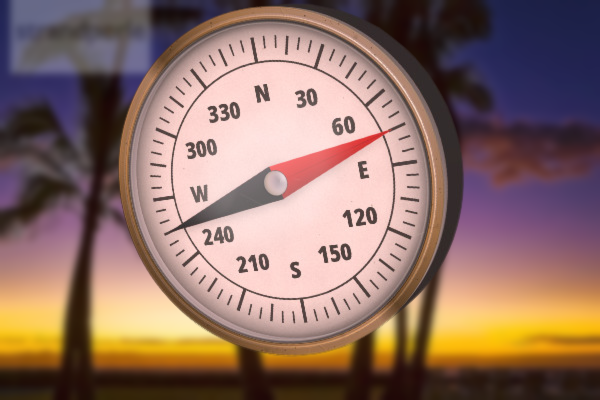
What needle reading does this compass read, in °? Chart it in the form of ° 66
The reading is ° 75
